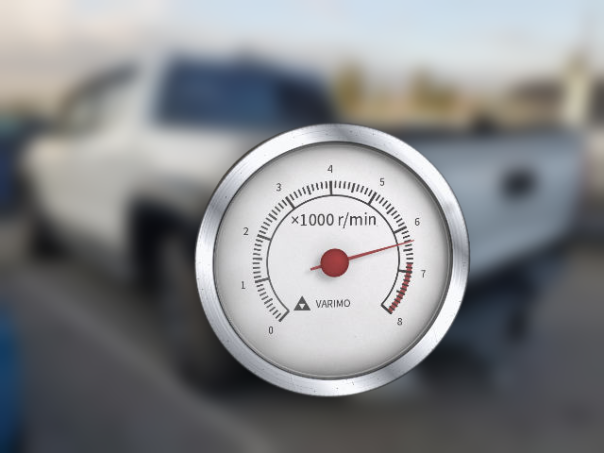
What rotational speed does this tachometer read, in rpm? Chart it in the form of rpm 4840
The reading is rpm 6300
